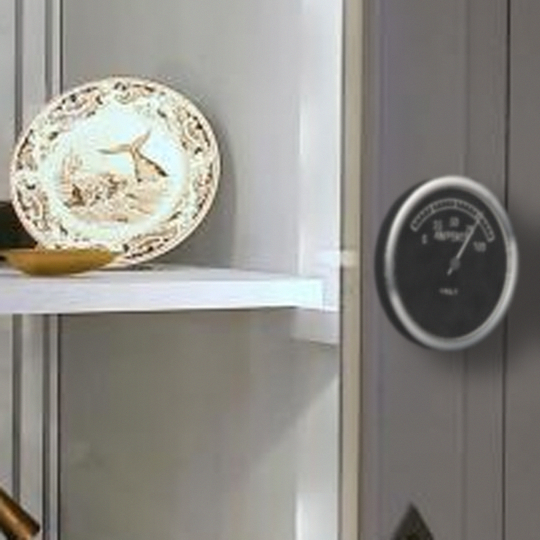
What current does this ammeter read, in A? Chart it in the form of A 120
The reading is A 75
